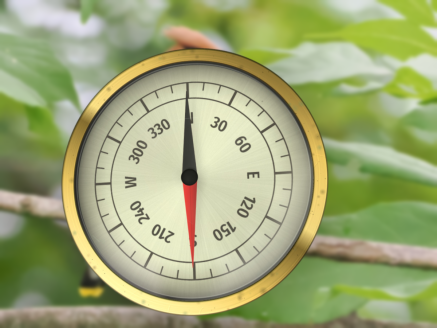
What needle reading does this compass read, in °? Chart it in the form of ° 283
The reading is ° 180
